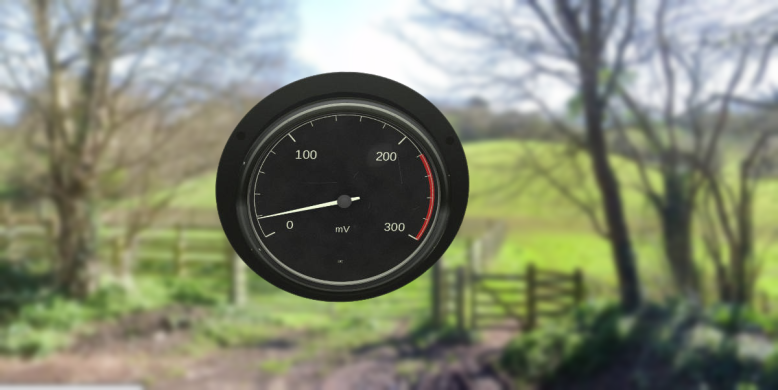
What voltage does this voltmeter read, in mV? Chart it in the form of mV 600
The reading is mV 20
